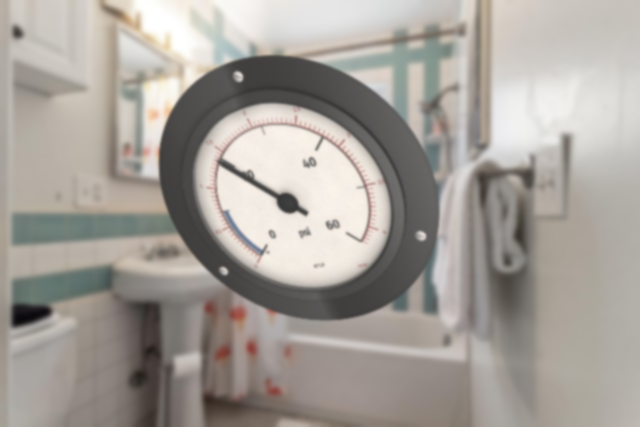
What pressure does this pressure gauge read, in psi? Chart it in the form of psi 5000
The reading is psi 20
